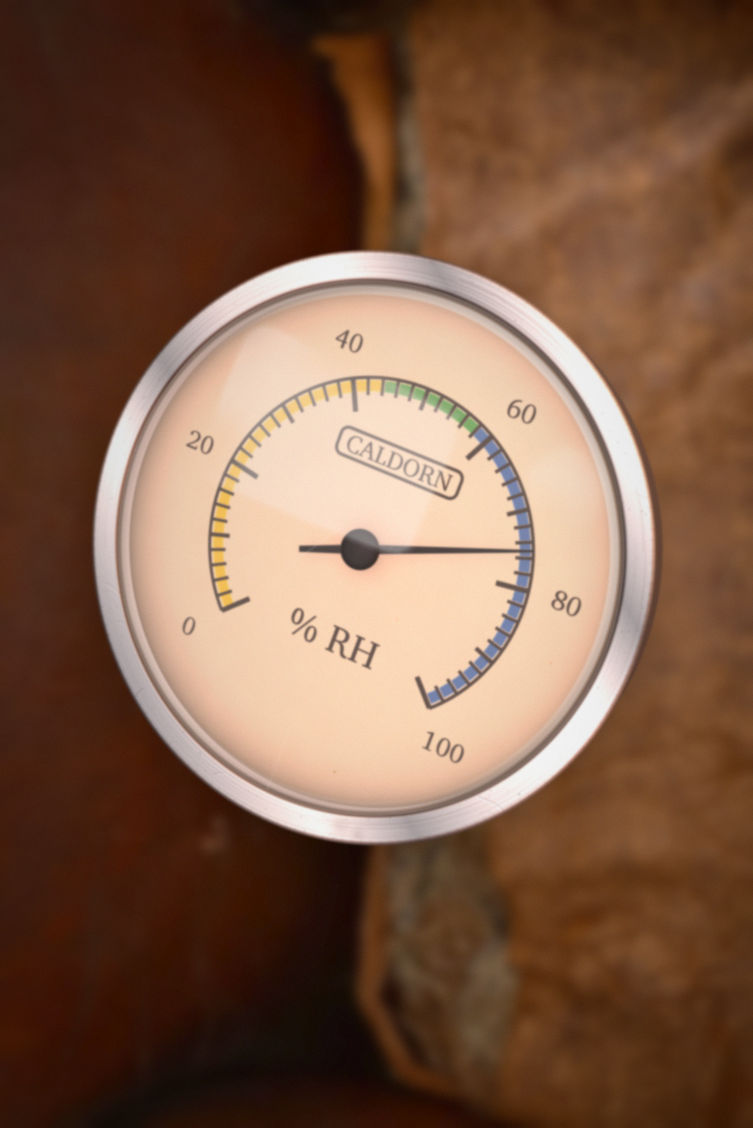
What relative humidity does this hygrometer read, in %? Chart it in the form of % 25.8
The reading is % 75
